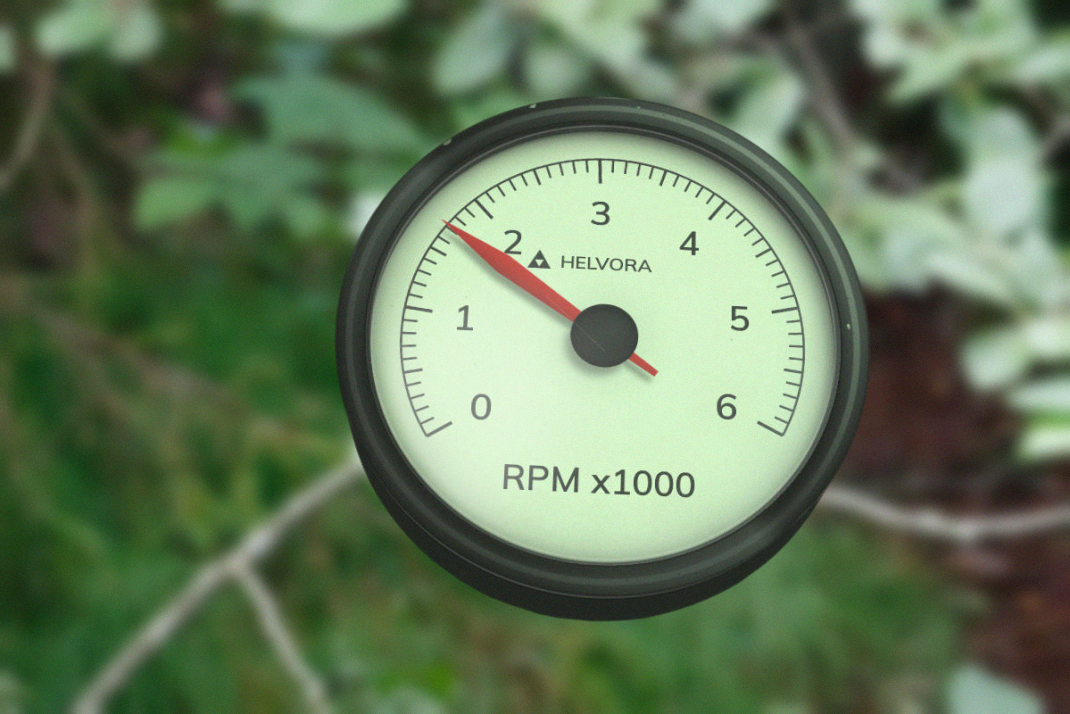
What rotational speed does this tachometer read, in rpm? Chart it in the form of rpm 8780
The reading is rpm 1700
